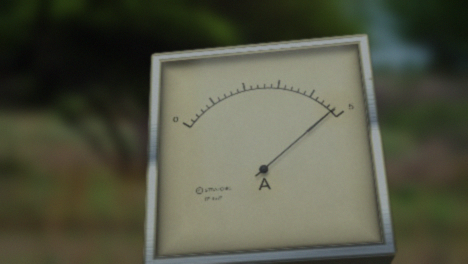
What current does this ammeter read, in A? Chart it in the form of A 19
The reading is A 4.8
